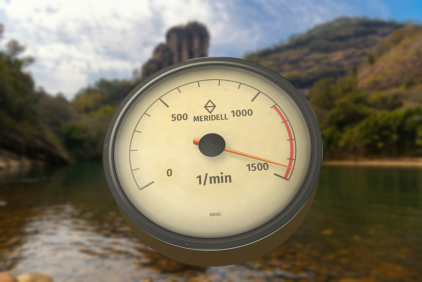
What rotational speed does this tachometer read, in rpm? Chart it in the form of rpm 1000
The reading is rpm 1450
